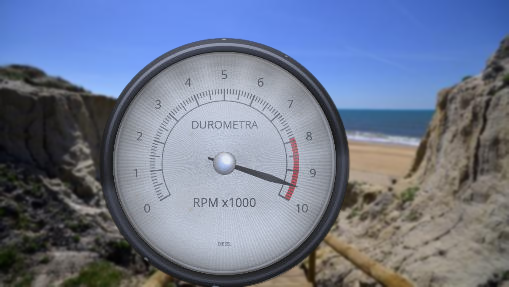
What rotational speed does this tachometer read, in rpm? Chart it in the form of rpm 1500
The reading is rpm 9500
